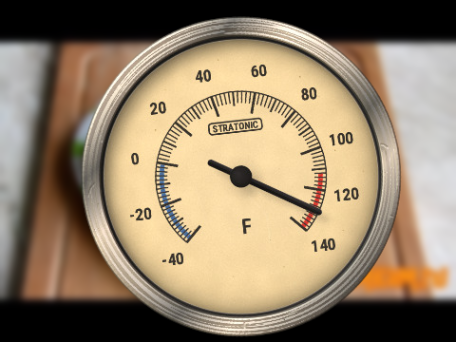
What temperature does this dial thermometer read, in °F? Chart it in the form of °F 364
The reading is °F 130
